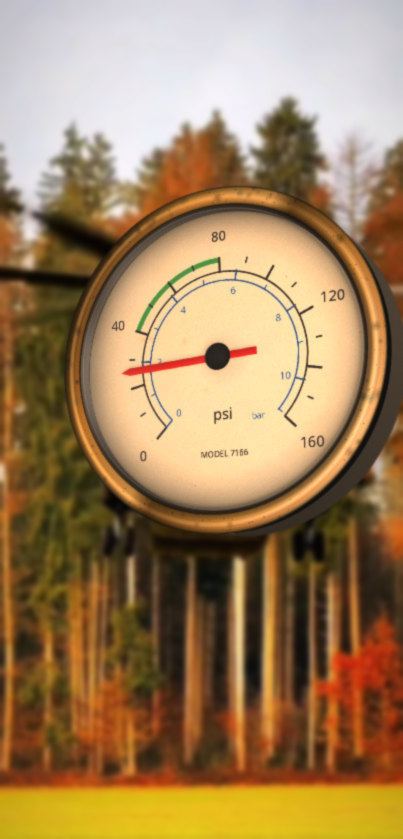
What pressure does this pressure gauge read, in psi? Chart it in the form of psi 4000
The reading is psi 25
